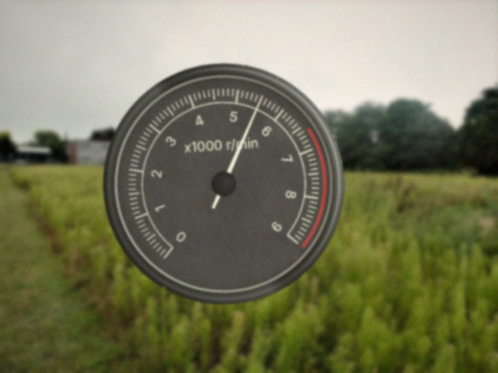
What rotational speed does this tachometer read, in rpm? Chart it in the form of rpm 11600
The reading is rpm 5500
